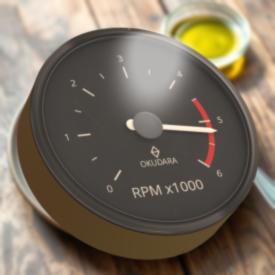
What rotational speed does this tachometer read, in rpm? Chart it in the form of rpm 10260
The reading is rpm 5250
